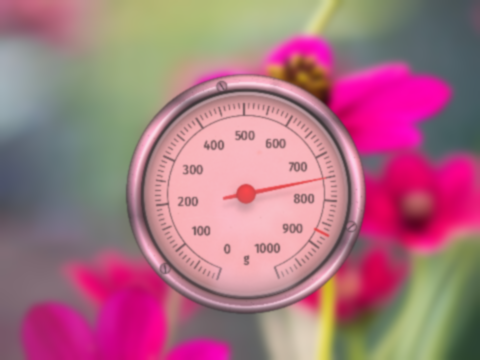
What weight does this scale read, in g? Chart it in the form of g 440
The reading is g 750
